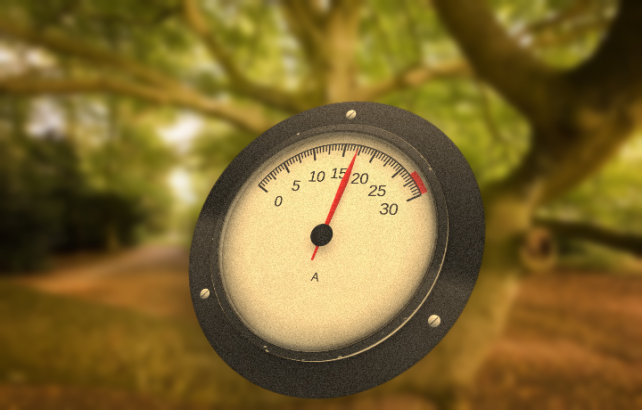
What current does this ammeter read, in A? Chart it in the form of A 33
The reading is A 17.5
